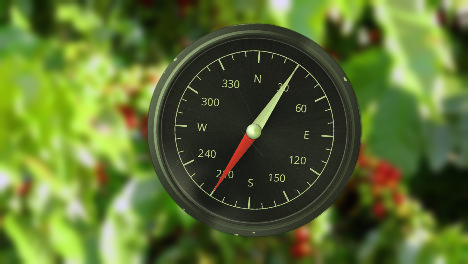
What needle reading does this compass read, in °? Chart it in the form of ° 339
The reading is ° 210
